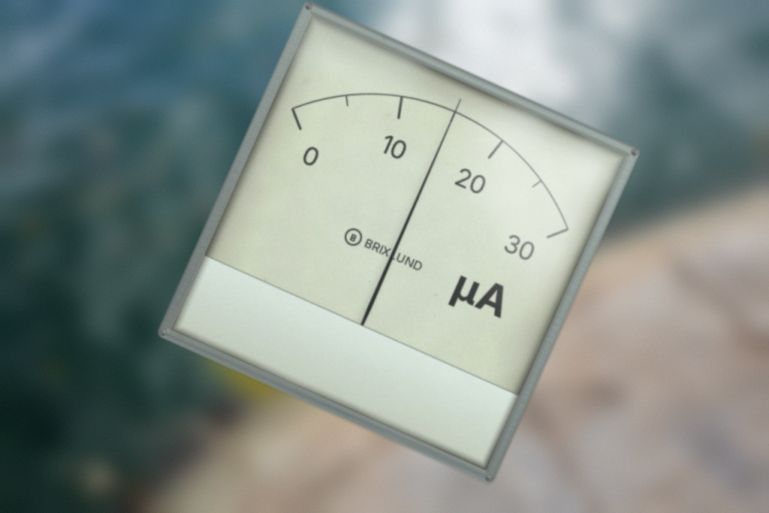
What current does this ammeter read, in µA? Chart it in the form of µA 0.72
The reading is µA 15
